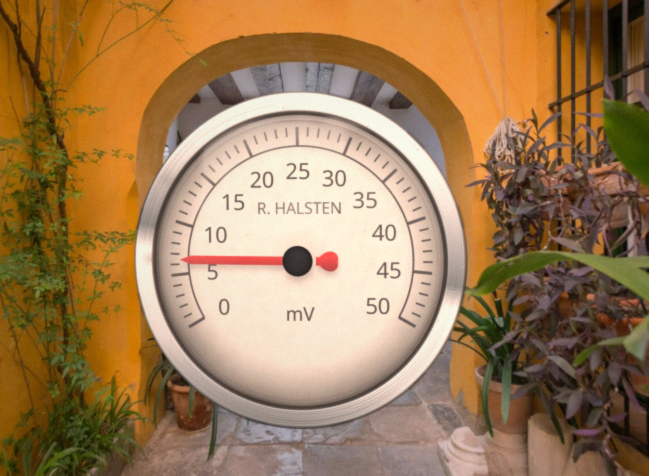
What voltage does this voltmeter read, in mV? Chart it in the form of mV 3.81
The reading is mV 6.5
